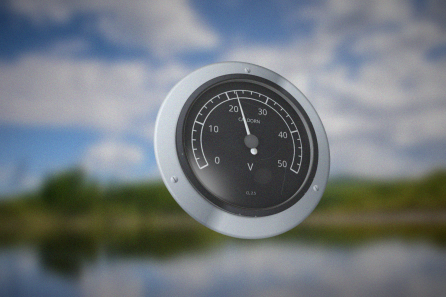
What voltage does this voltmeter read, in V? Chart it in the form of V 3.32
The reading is V 22
